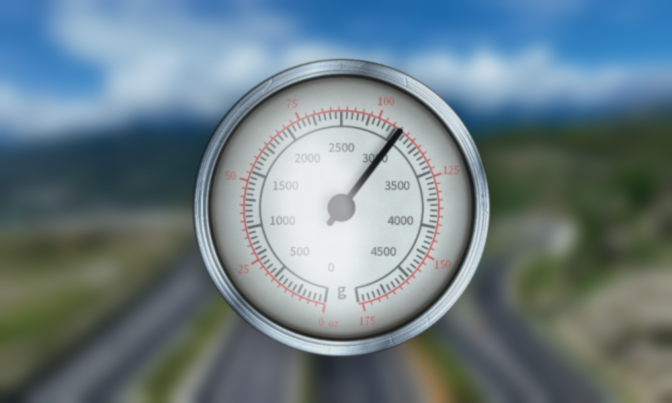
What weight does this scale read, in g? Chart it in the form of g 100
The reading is g 3050
